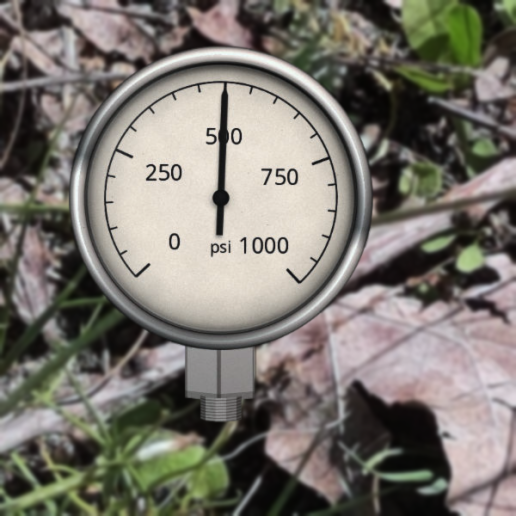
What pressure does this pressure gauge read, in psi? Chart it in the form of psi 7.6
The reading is psi 500
